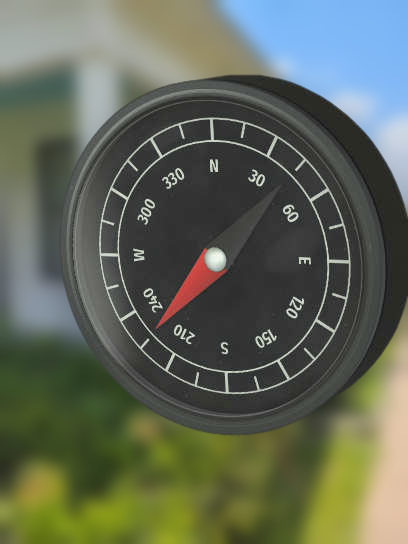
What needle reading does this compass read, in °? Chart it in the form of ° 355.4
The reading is ° 225
